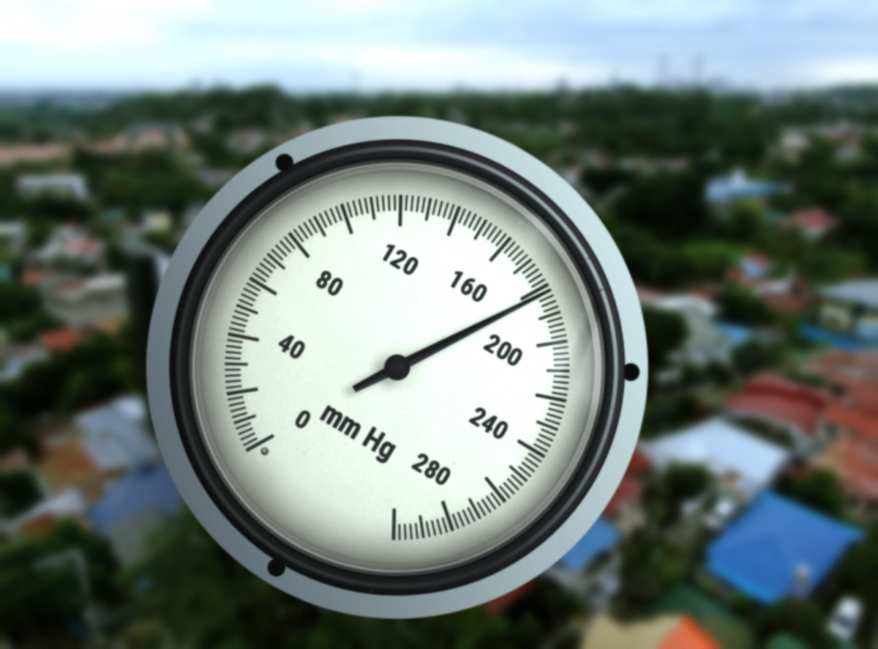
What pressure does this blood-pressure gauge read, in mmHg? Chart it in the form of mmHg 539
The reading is mmHg 182
